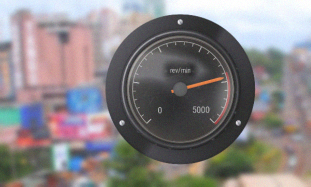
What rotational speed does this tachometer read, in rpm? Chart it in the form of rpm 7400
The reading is rpm 3900
